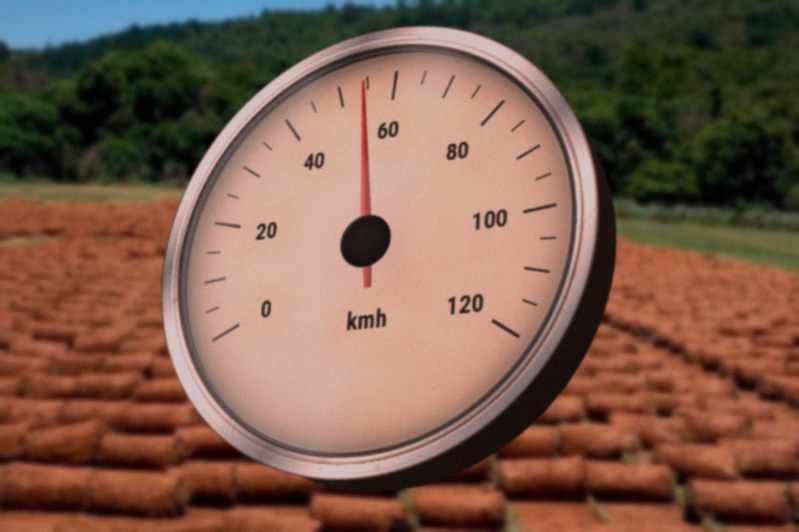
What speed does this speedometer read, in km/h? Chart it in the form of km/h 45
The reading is km/h 55
